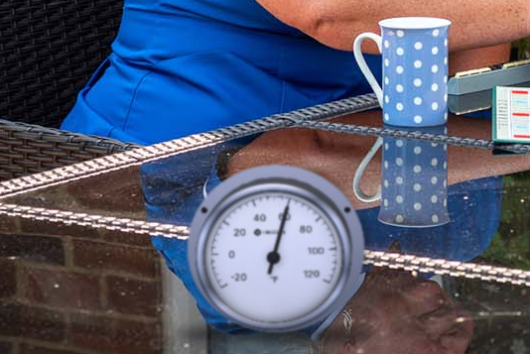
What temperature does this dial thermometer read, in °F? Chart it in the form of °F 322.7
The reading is °F 60
